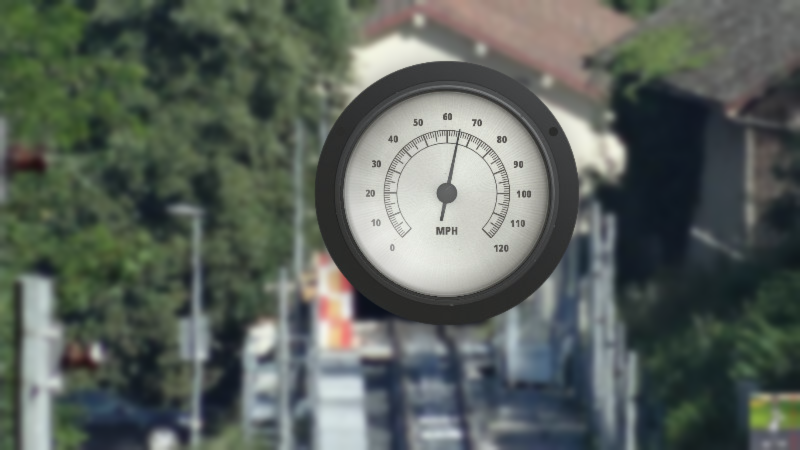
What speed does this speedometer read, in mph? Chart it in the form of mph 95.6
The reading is mph 65
